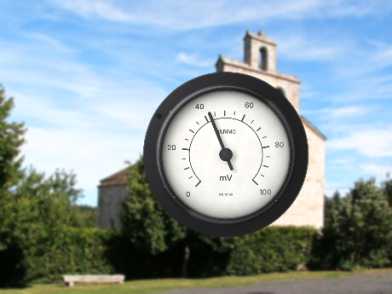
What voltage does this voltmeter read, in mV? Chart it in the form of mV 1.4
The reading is mV 42.5
